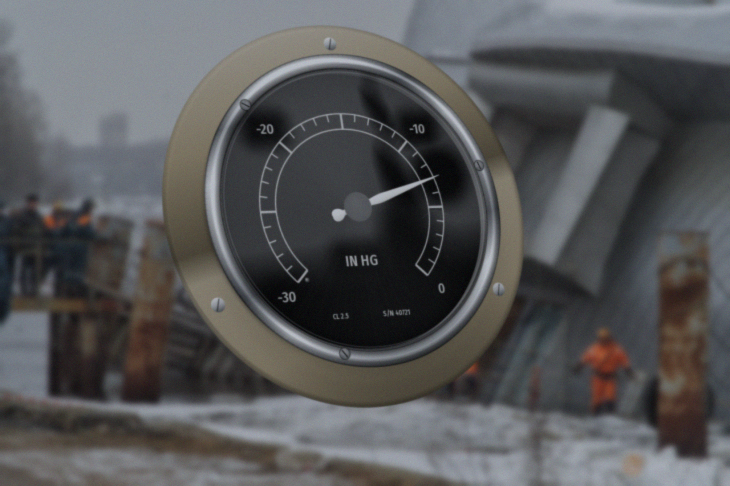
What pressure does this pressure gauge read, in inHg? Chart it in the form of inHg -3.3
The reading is inHg -7
